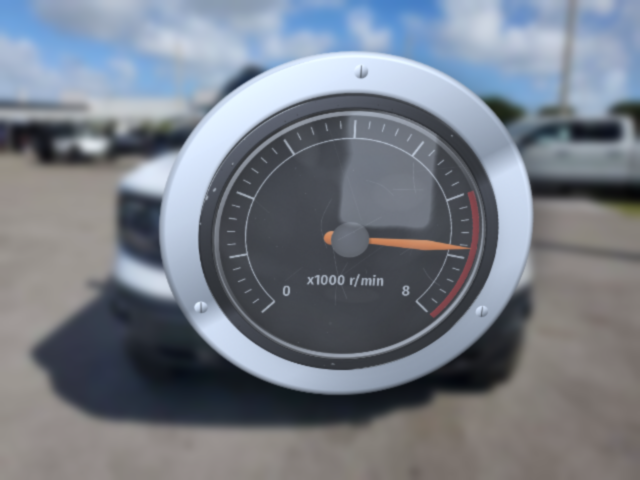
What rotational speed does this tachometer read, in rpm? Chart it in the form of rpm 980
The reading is rpm 6800
